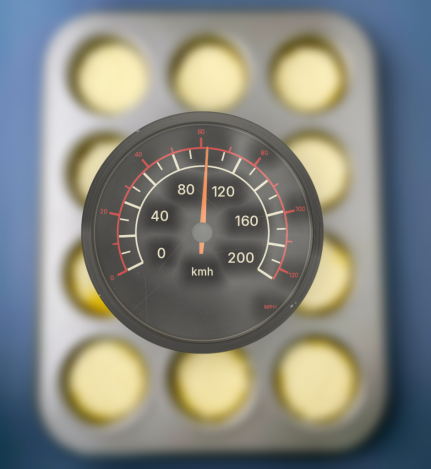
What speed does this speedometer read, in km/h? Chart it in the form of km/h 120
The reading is km/h 100
